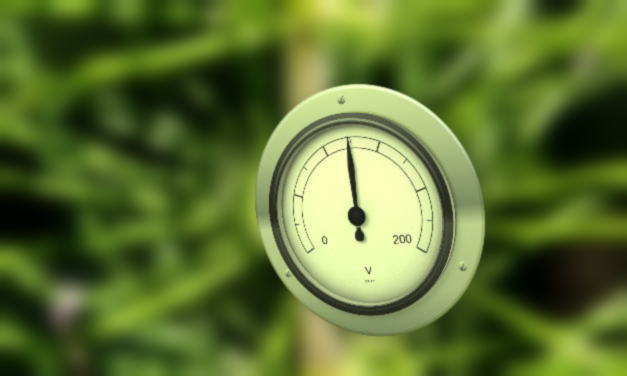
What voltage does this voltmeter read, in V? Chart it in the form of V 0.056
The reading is V 100
